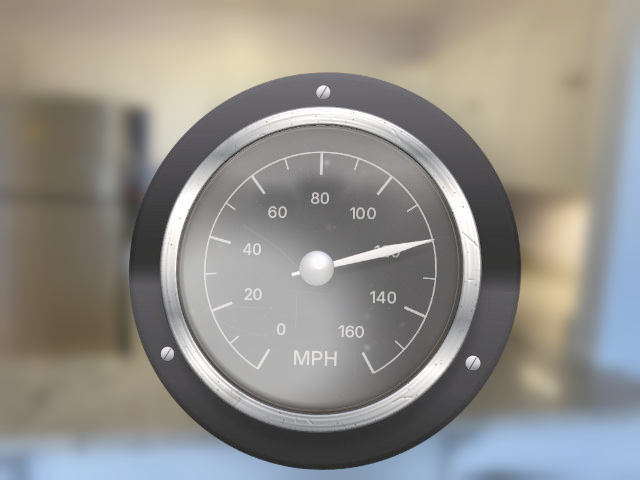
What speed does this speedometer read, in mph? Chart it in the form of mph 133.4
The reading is mph 120
